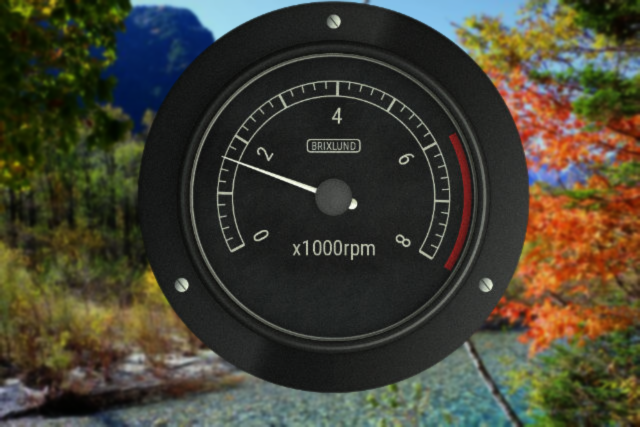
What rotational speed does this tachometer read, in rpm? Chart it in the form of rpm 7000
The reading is rpm 1600
